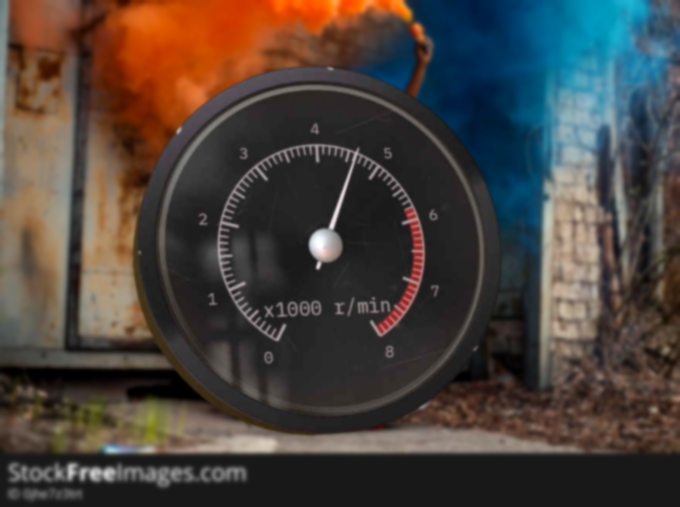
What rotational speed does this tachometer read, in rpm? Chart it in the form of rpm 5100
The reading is rpm 4600
